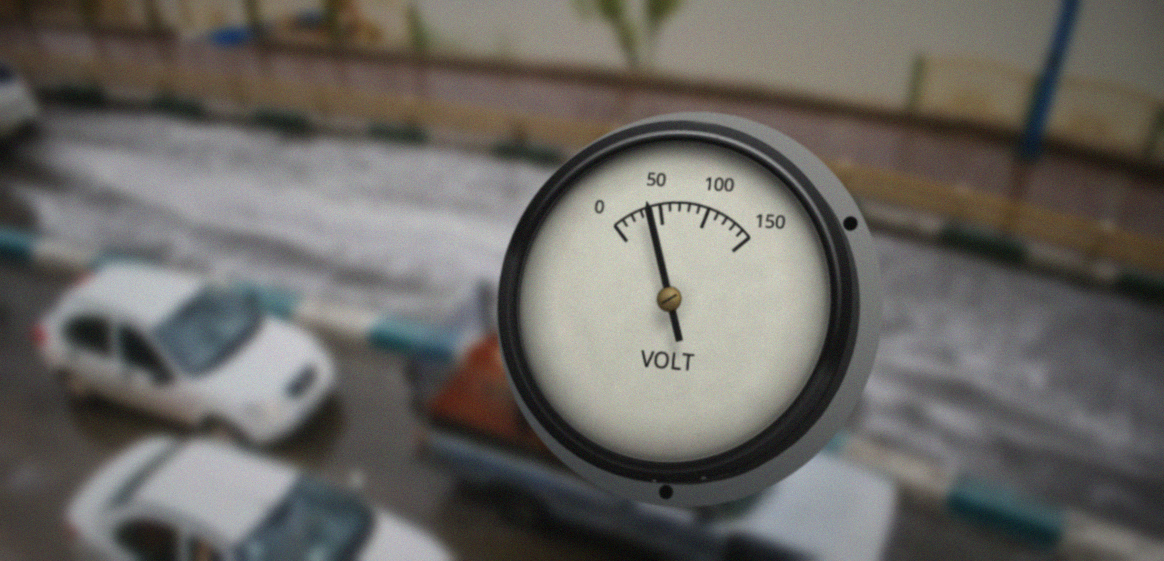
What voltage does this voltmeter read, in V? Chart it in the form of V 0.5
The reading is V 40
